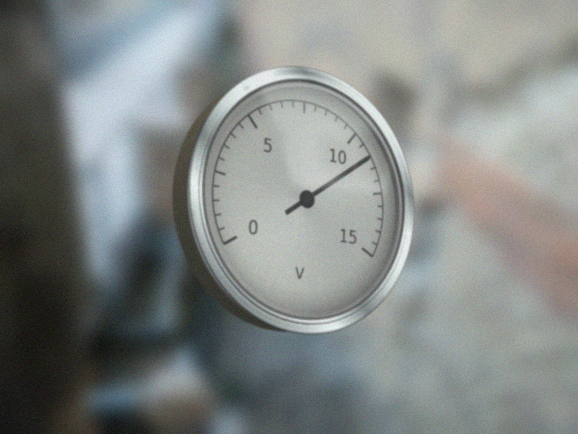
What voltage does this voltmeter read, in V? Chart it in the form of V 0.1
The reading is V 11
